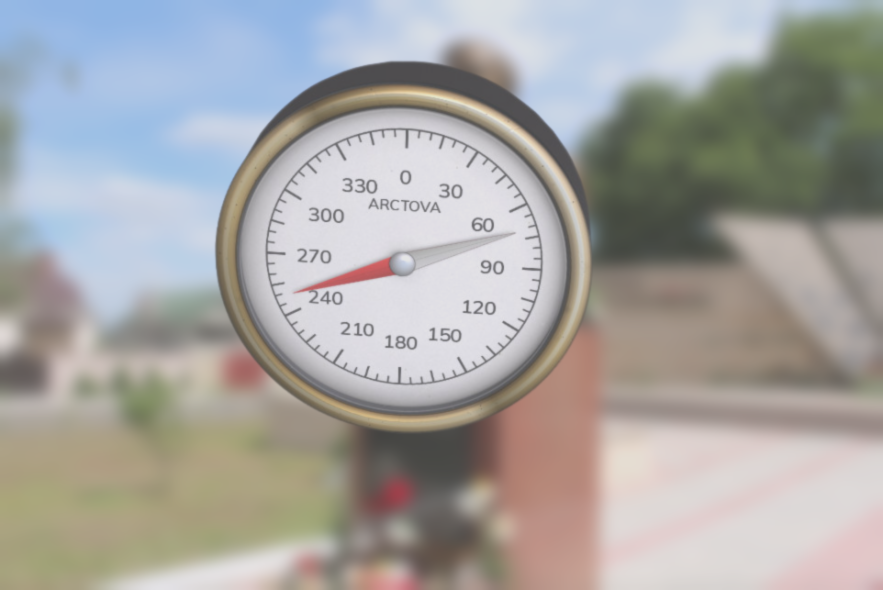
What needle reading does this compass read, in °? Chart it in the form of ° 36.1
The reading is ° 250
